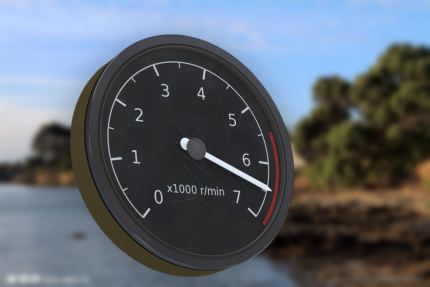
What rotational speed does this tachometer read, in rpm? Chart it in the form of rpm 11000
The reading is rpm 6500
